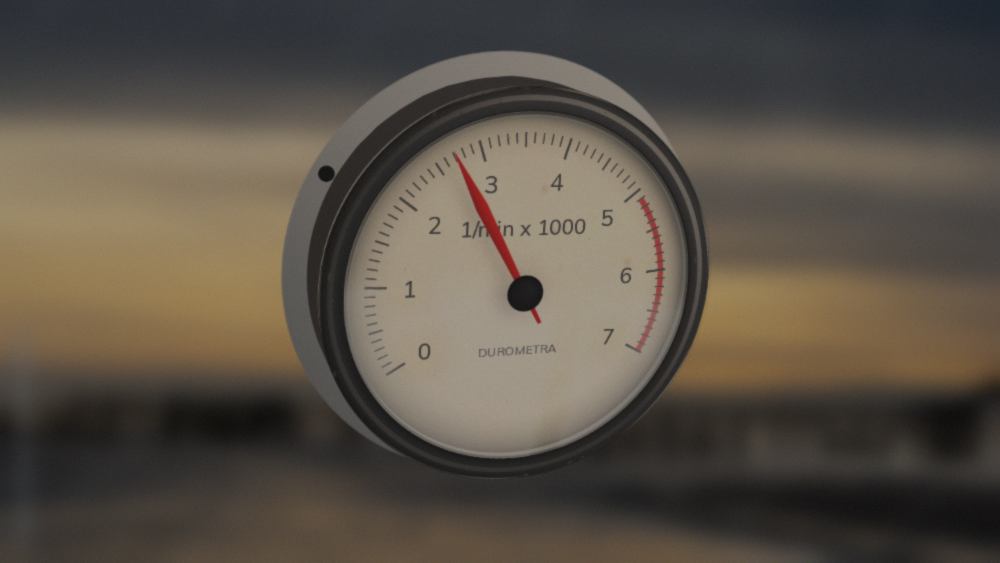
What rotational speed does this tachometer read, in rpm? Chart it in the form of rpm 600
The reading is rpm 2700
